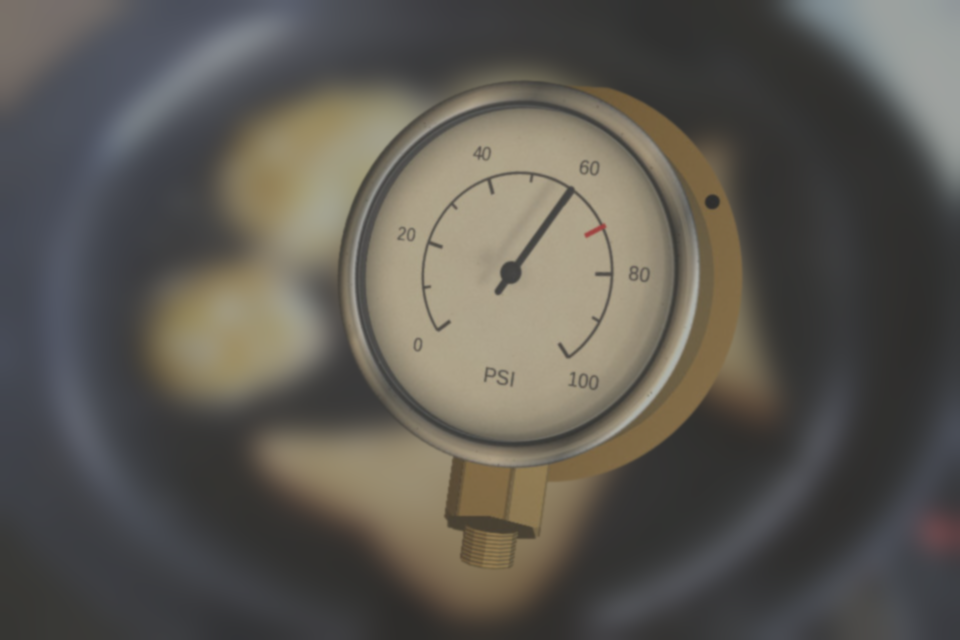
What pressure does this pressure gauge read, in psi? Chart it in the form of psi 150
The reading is psi 60
